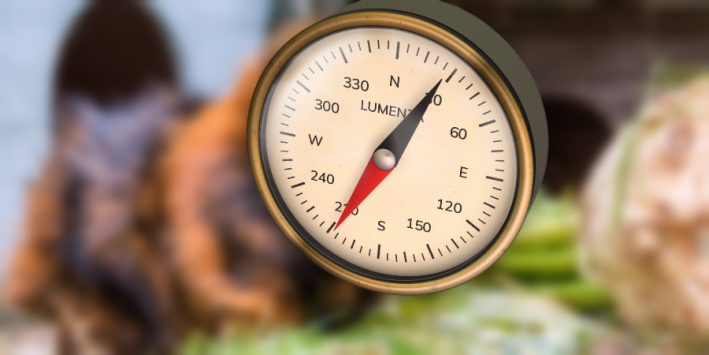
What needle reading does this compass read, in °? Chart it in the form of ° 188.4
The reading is ° 207.5
